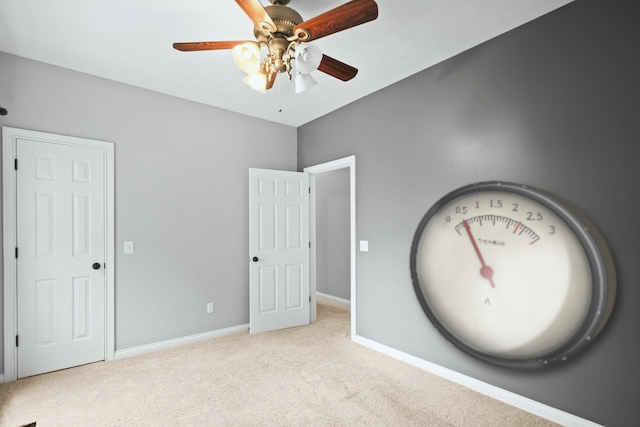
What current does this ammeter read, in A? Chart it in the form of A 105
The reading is A 0.5
